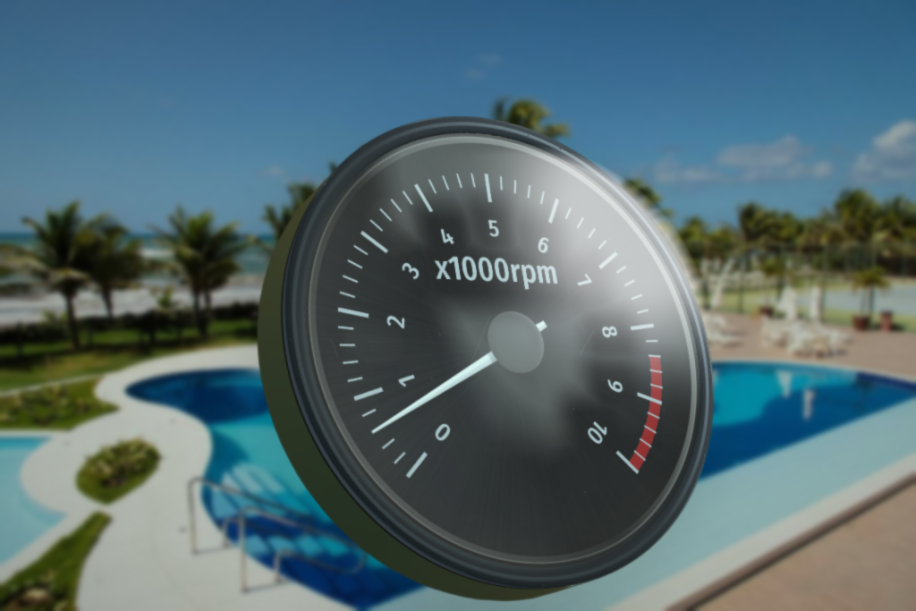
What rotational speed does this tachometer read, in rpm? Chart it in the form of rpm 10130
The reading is rpm 600
